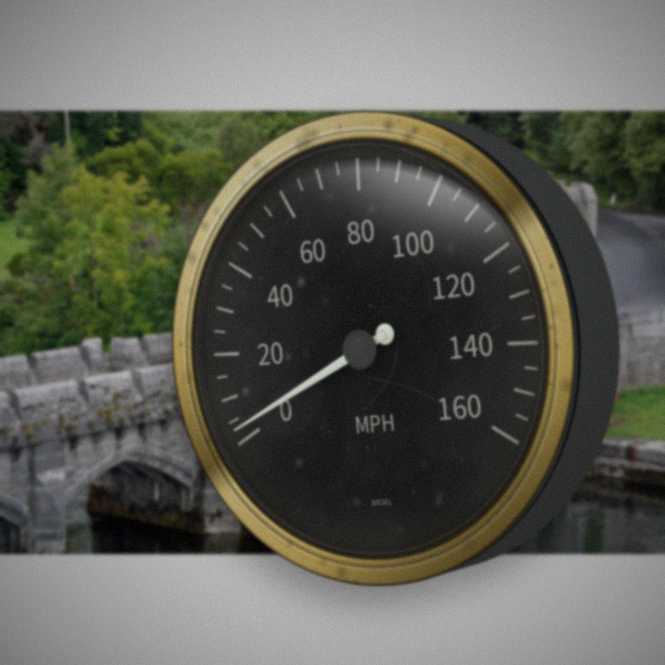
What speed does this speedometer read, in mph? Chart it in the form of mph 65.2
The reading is mph 2.5
